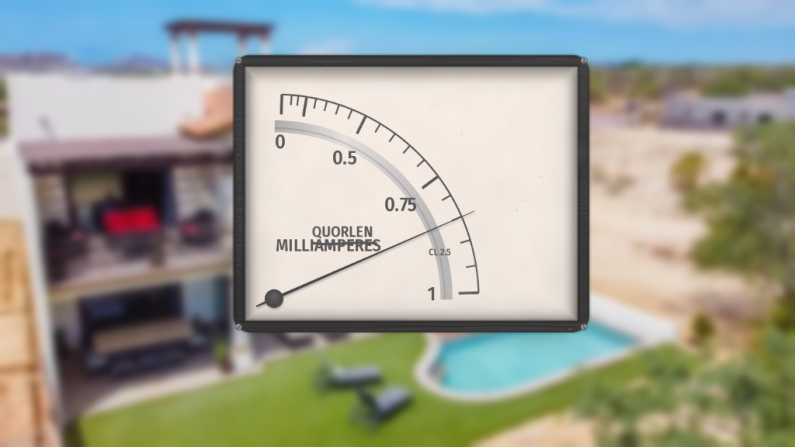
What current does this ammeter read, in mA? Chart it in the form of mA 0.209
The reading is mA 0.85
